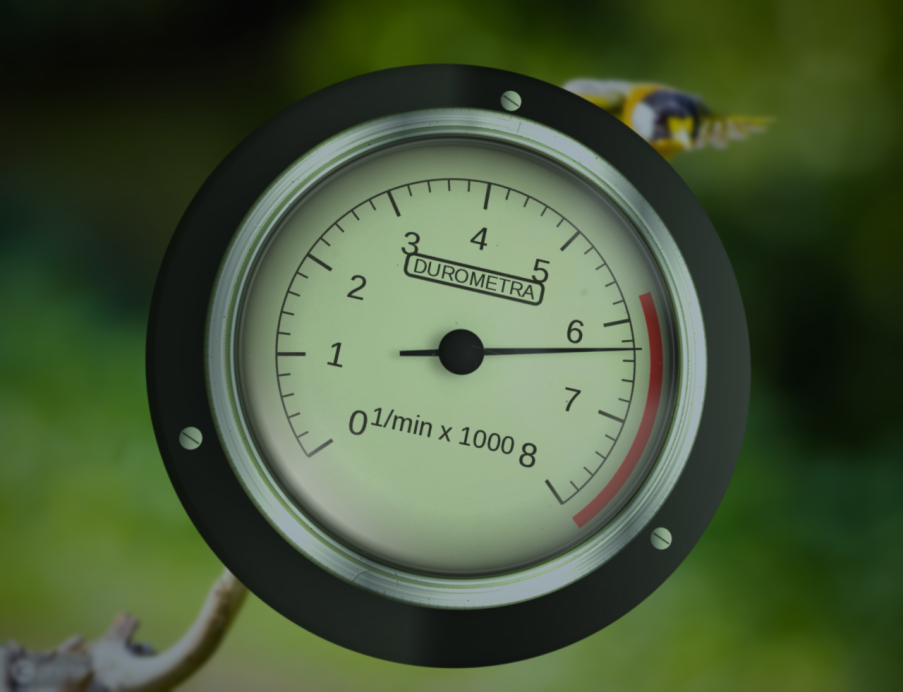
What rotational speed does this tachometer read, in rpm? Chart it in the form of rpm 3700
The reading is rpm 6300
